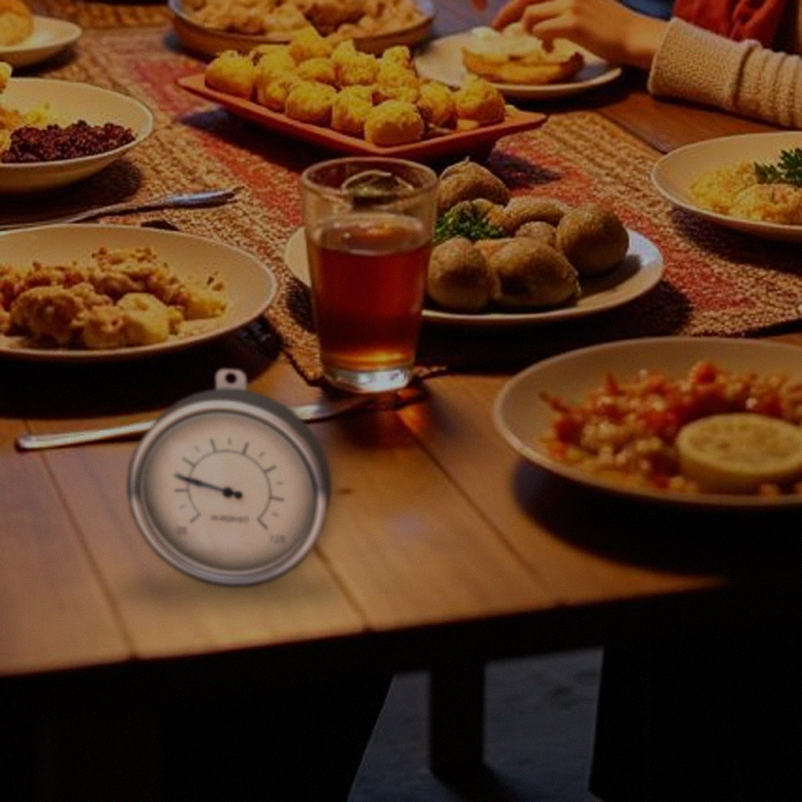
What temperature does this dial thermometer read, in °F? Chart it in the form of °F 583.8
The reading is °F 10
